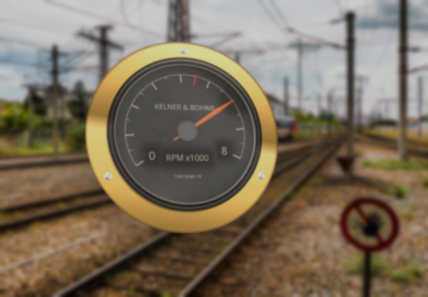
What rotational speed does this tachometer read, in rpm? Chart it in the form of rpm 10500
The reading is rpm 6000
